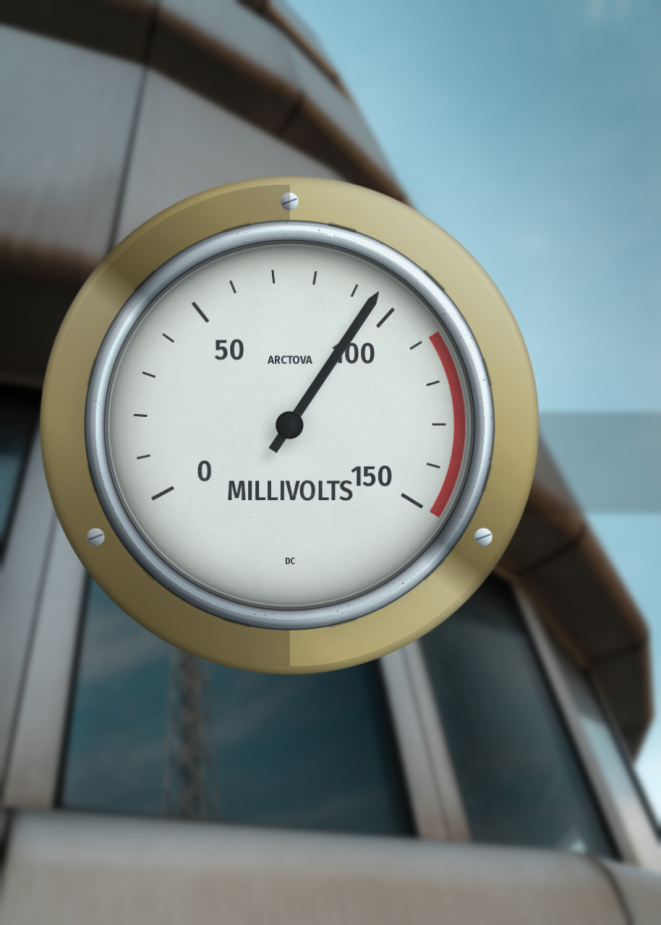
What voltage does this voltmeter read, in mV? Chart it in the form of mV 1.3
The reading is mV 95
